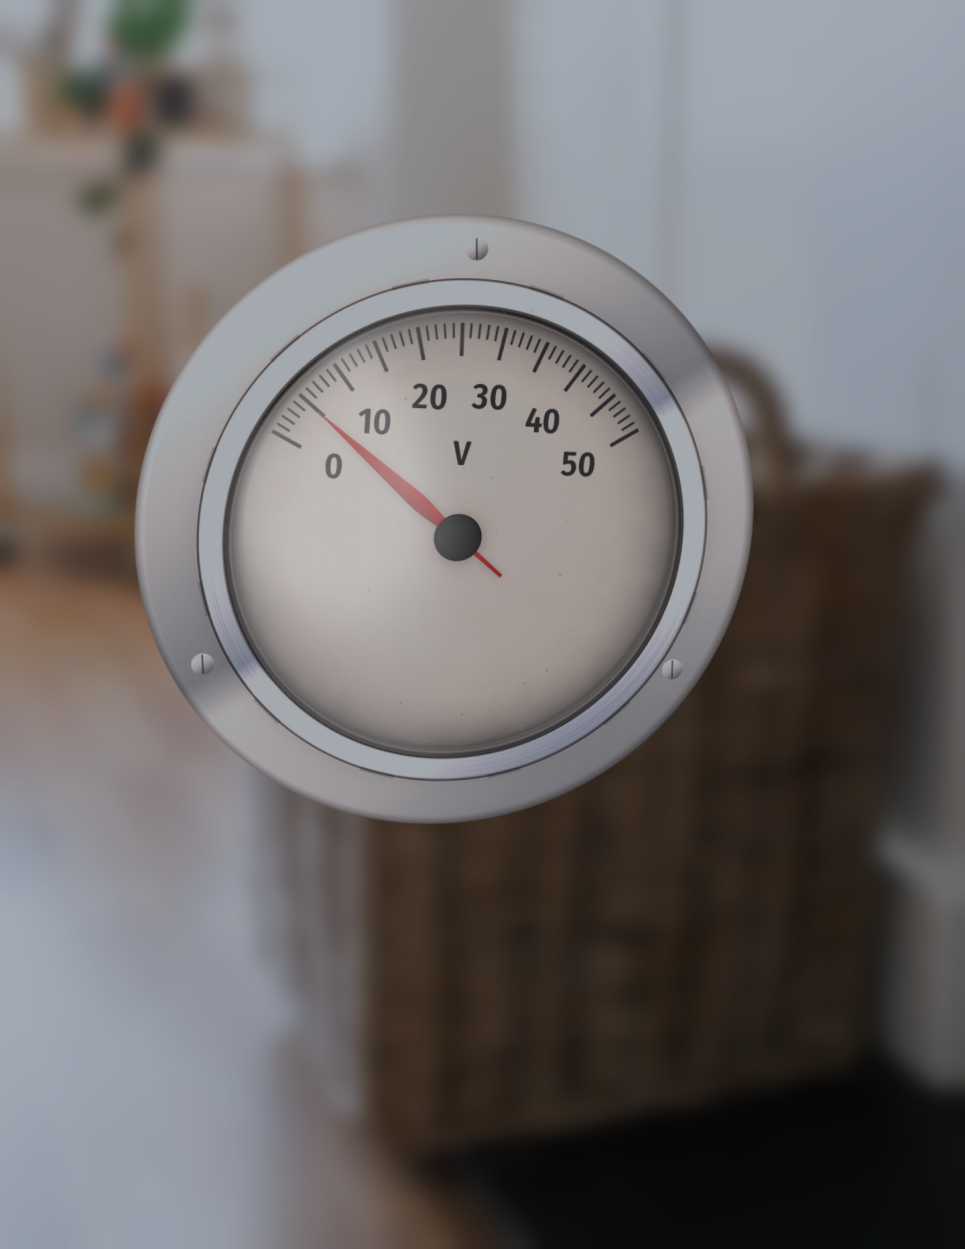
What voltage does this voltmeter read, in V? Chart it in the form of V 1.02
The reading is V 5
